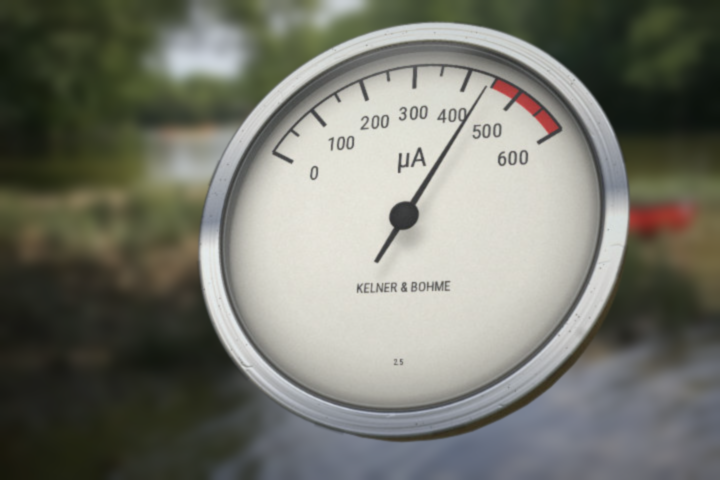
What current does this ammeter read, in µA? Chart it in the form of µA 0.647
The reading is µA 450
